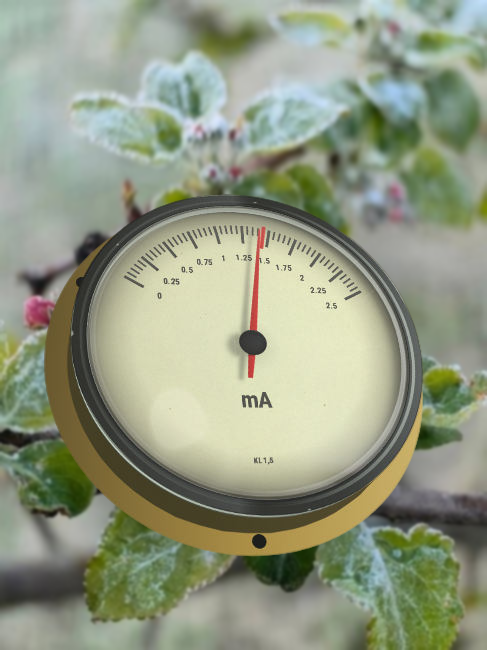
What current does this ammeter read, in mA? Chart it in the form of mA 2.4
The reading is mA 1.4
